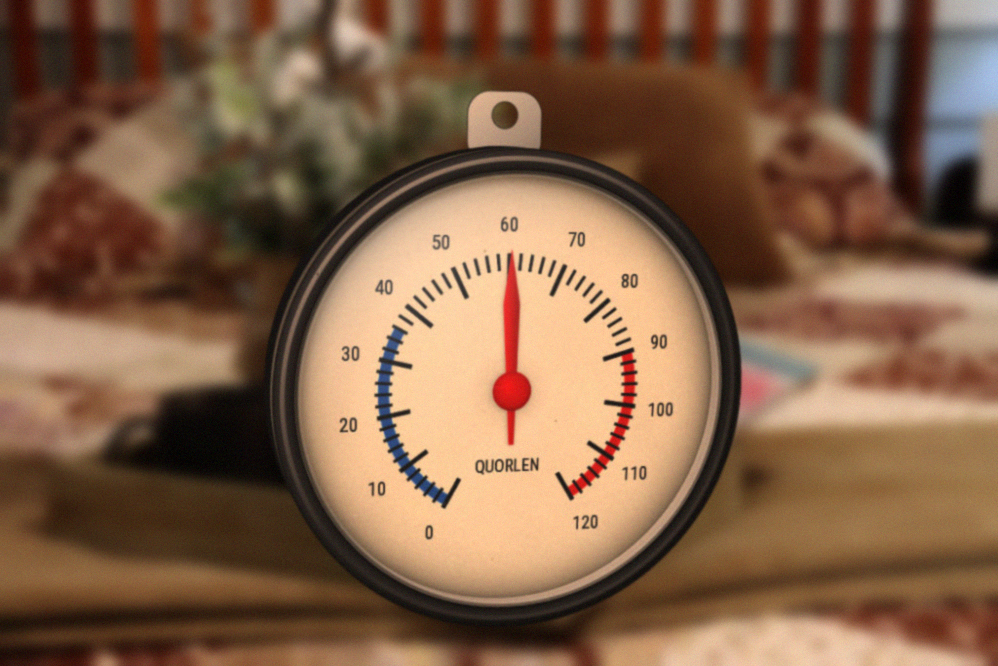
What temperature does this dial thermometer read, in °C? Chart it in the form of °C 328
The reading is °C 60
